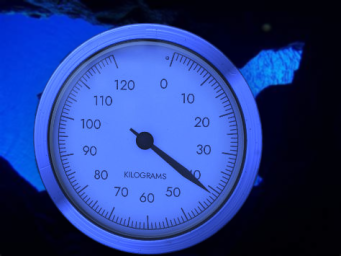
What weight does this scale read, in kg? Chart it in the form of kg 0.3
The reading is kg 41
